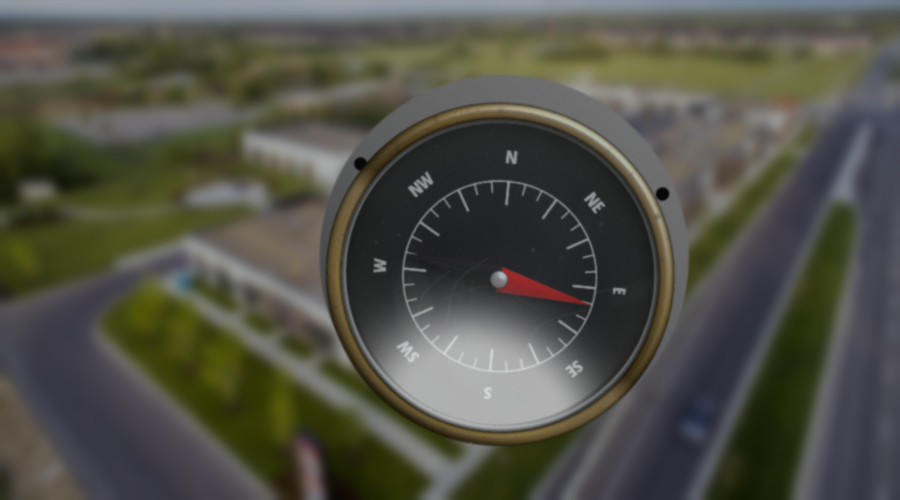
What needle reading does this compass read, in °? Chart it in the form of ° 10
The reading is ° 100
